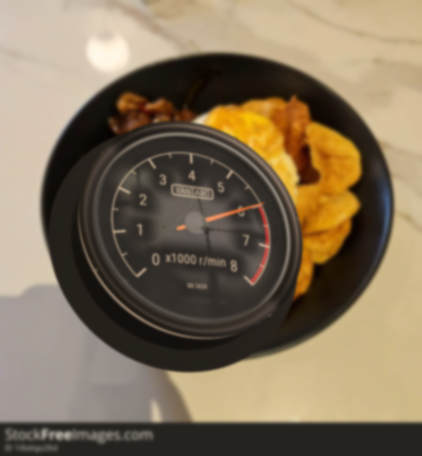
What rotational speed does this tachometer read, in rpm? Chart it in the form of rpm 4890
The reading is rpm 6000
